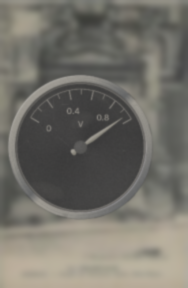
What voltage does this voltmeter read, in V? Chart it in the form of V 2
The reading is V 0.95
